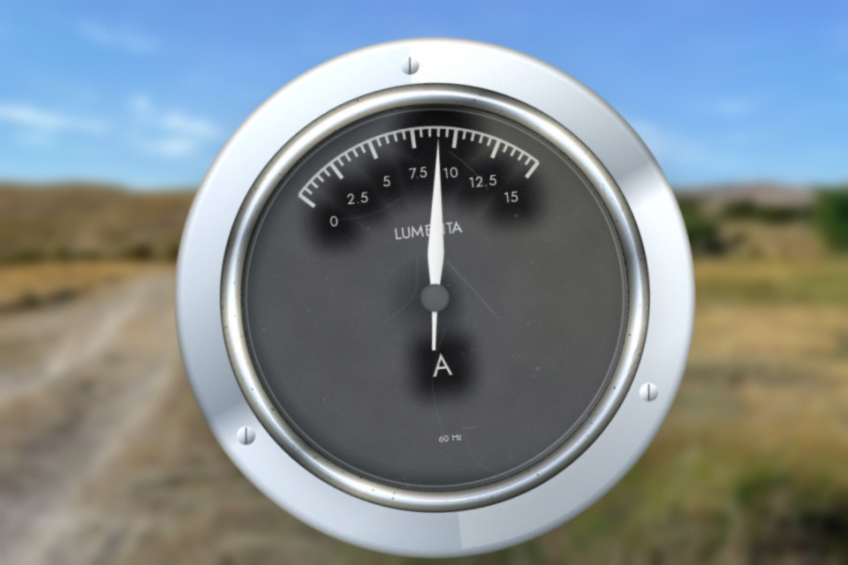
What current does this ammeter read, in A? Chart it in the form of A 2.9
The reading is A 9
